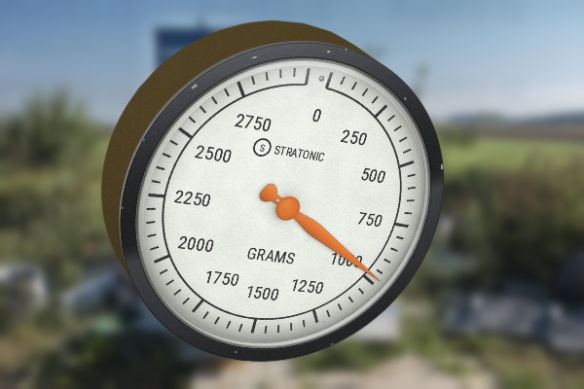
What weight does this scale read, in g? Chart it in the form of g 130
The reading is g 975
